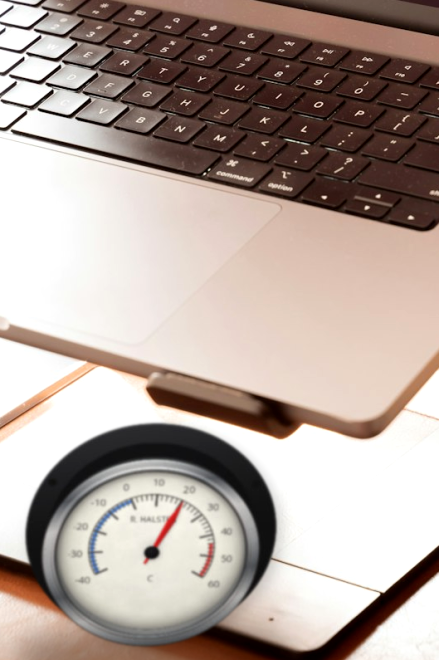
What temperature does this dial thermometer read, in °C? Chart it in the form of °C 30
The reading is °C 20
